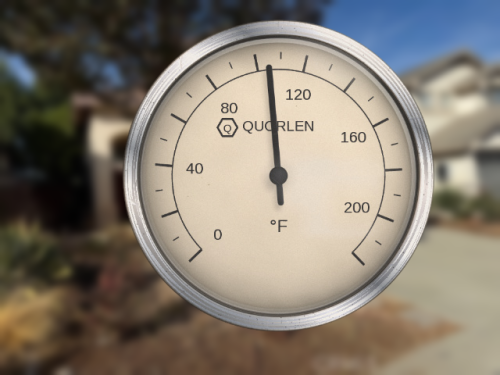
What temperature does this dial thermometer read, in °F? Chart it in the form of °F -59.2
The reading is °F 105
